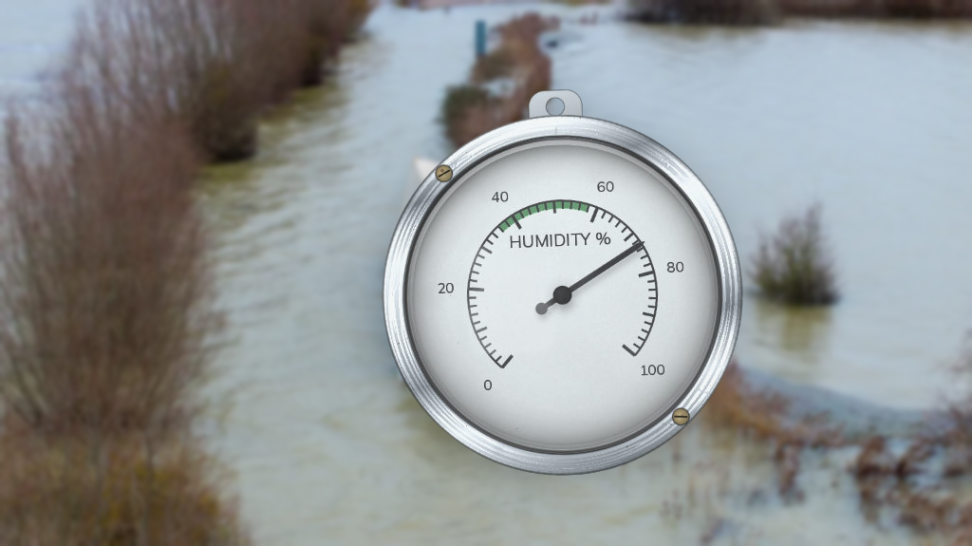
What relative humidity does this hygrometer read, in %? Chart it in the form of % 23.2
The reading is % 73
